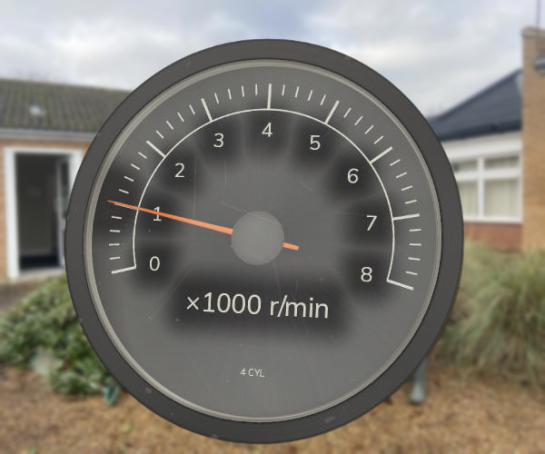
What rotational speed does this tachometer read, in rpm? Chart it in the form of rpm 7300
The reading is rpm 1000
